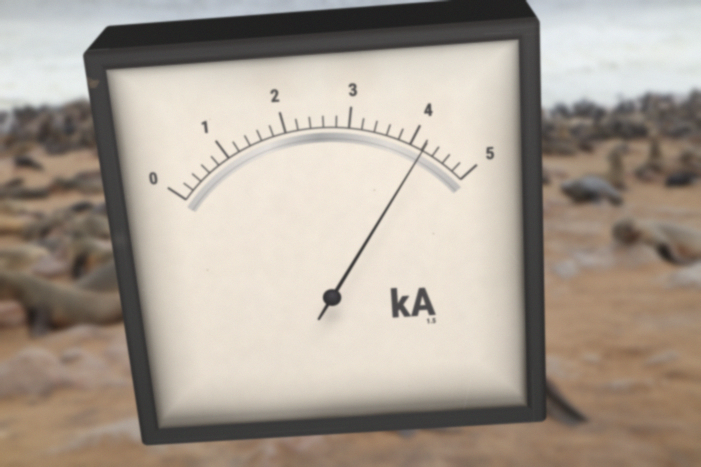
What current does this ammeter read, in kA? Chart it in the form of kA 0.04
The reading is kA 4.2
